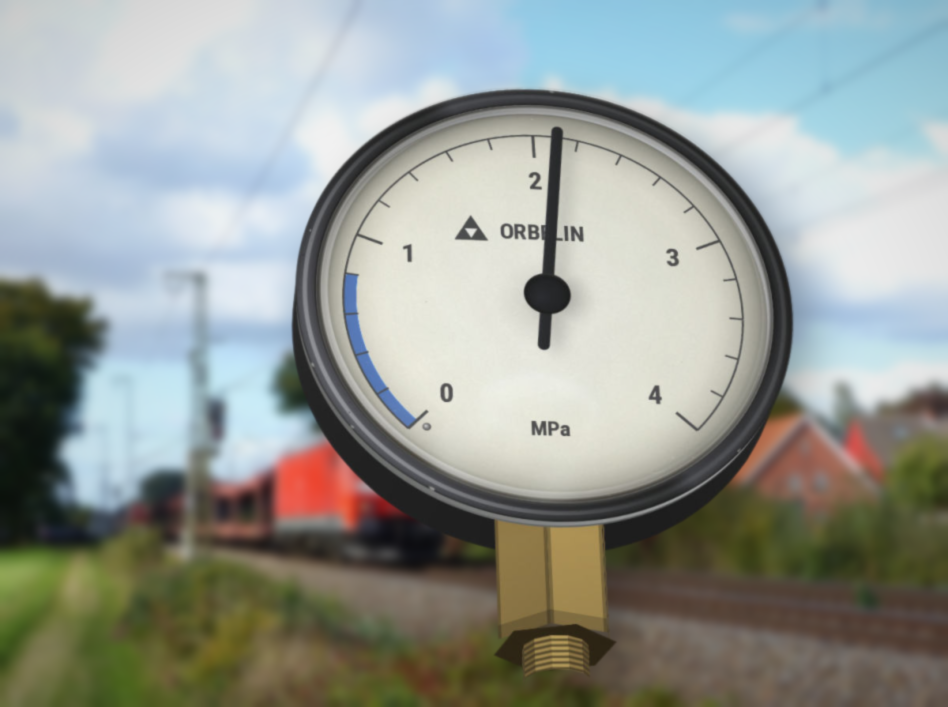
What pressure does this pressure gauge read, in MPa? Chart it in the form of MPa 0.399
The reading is MPa 2.1
